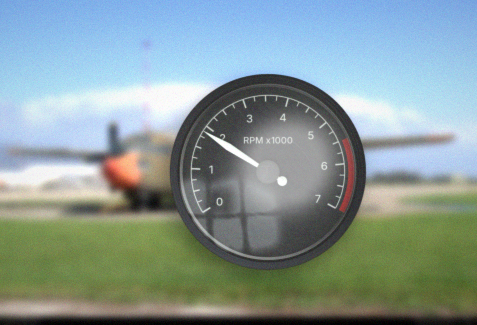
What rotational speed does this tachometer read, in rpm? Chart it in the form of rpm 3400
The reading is rpm 1875
